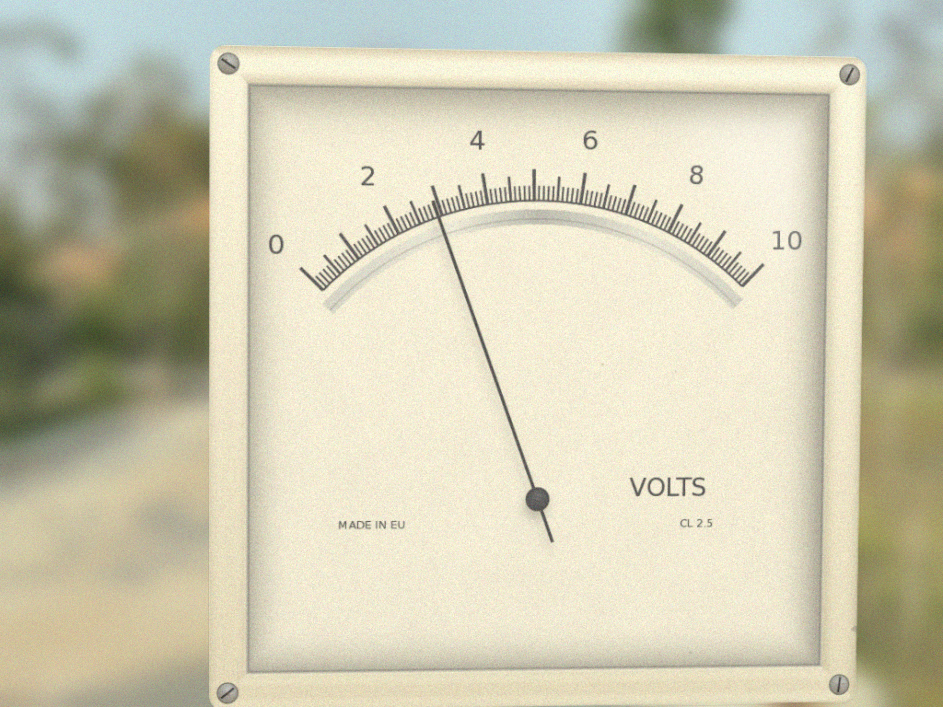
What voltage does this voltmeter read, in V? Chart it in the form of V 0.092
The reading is V 2.9
